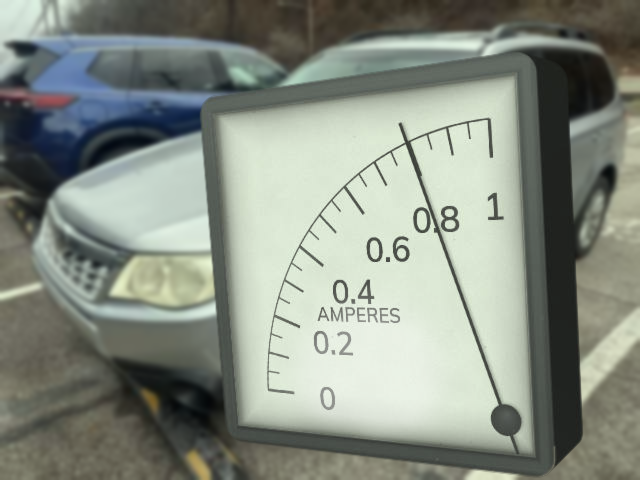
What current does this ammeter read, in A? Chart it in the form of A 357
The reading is A 0.8
